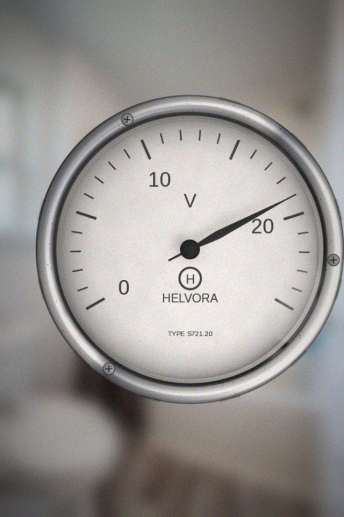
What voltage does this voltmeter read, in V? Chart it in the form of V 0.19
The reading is V 19
